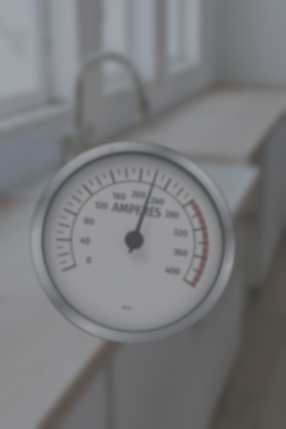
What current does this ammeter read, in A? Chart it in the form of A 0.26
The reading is A 220
